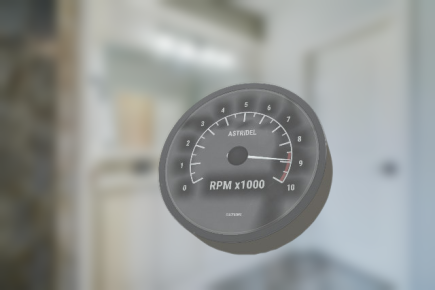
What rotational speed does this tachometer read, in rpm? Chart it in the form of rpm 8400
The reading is rpm 9000
